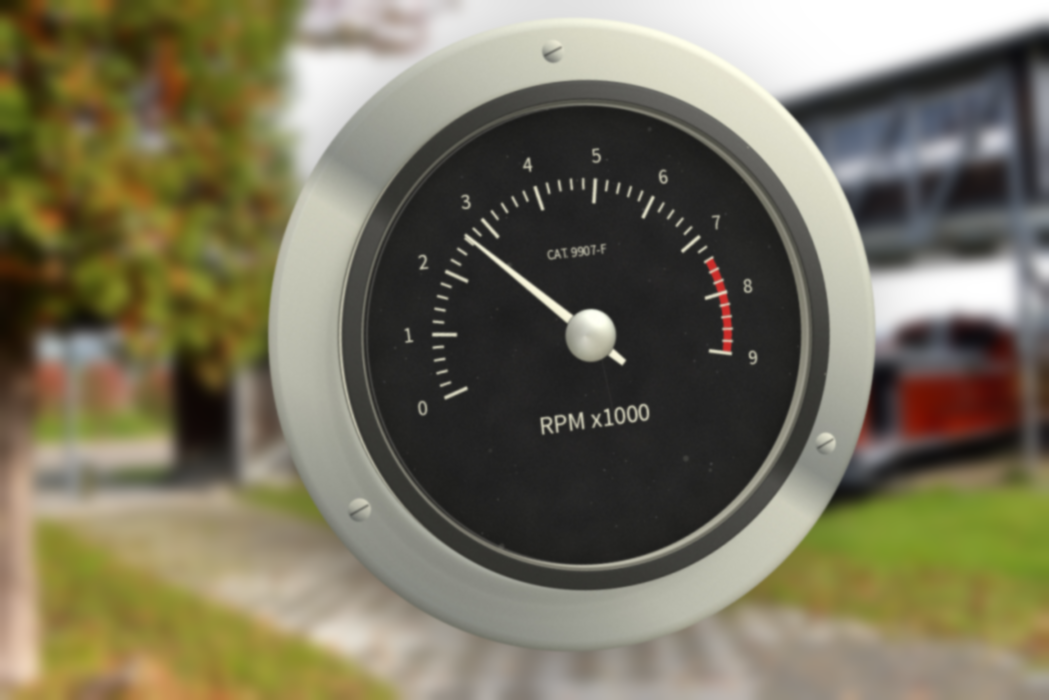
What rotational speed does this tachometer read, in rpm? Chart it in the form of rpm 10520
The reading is rpm 2600
